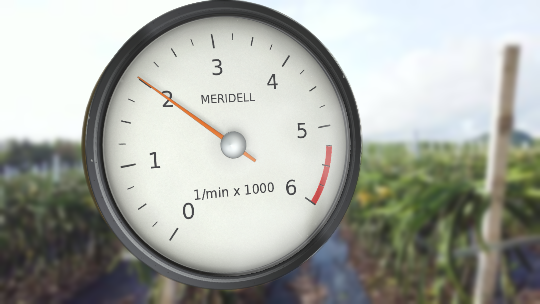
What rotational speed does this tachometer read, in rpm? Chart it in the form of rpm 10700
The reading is rpm 2000
